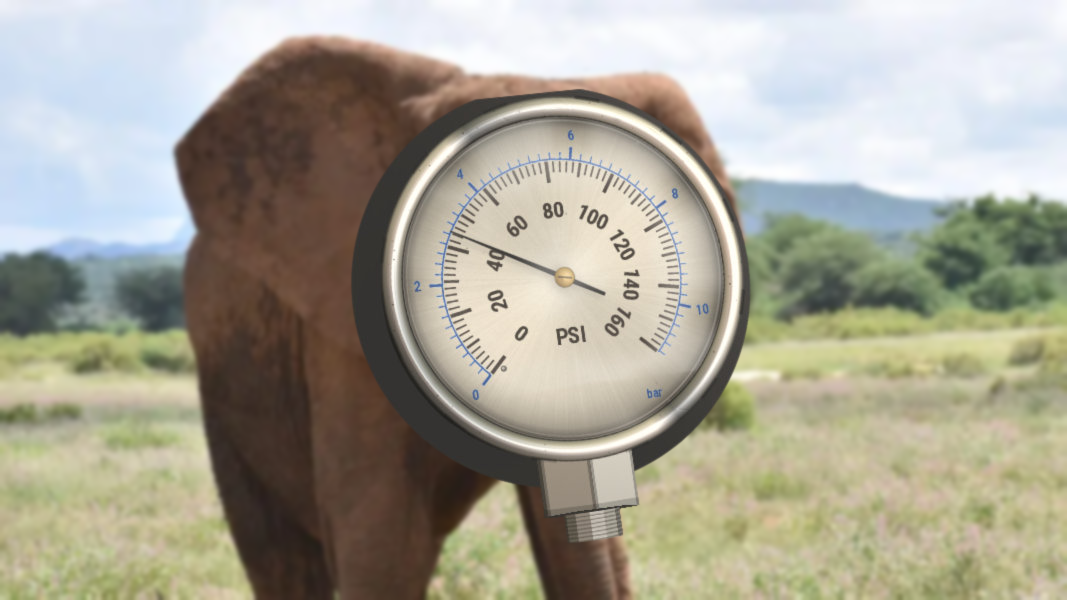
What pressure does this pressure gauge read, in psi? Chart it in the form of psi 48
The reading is psi 44
